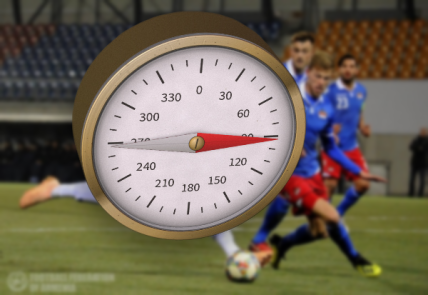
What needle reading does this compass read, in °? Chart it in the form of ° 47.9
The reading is ° 90
